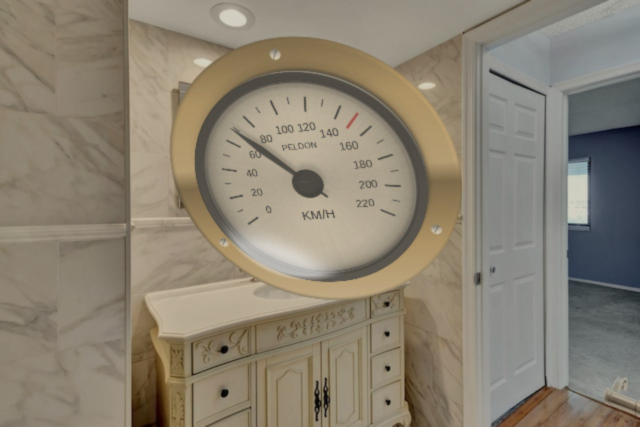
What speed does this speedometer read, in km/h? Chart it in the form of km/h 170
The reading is km/h 70
